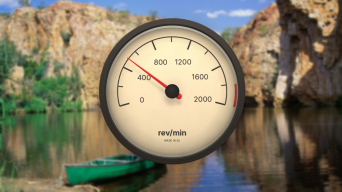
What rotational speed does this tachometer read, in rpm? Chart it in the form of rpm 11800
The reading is rpm 500
